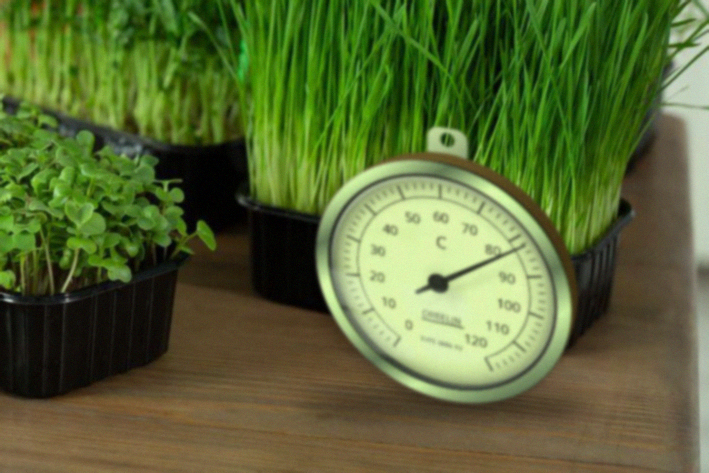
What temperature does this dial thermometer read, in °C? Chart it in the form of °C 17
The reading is °C 82
